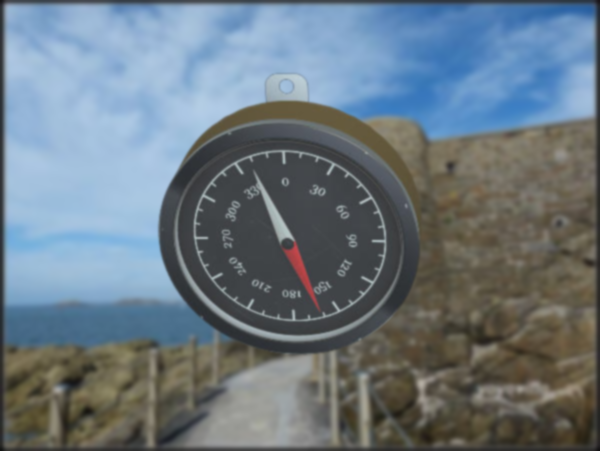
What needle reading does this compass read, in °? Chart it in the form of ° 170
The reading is ° 160
